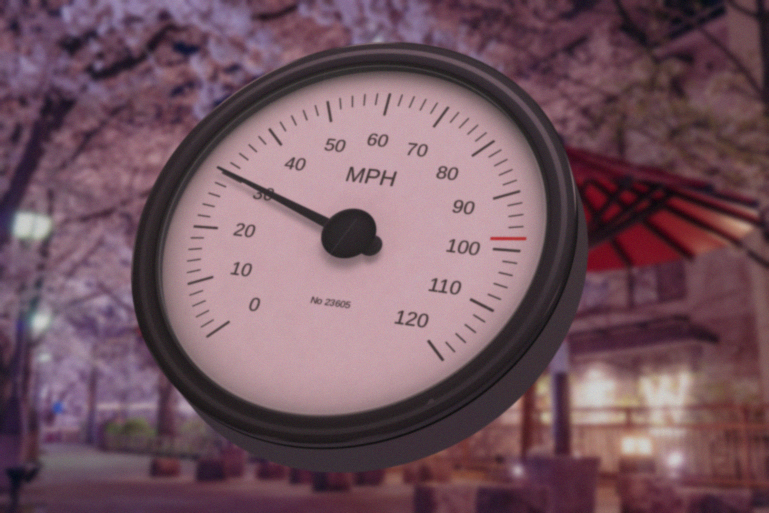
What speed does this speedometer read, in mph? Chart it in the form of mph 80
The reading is mph 30
